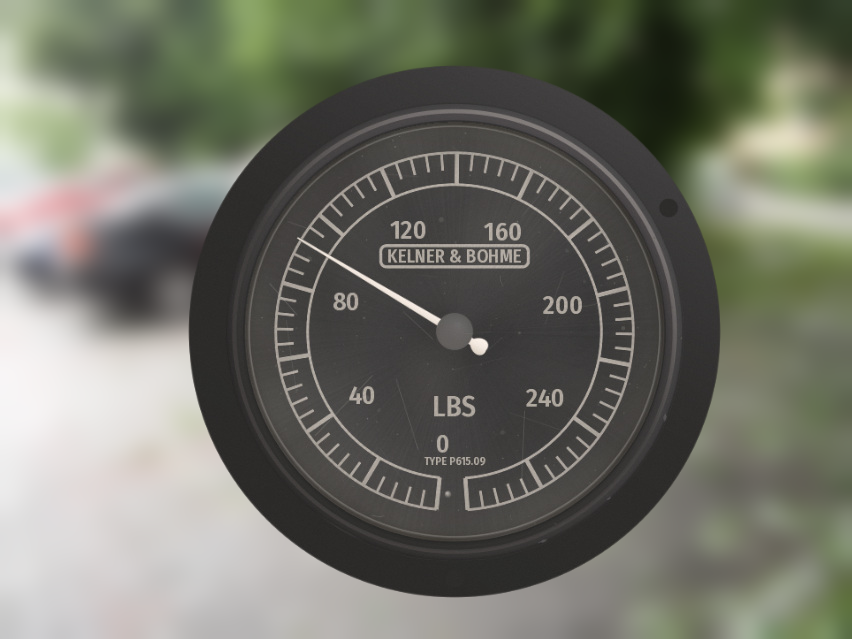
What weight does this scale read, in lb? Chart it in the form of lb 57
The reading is lb 92
